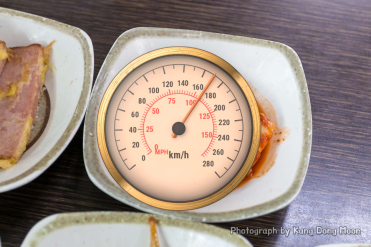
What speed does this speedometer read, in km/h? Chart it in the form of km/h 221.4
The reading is km/h 170
